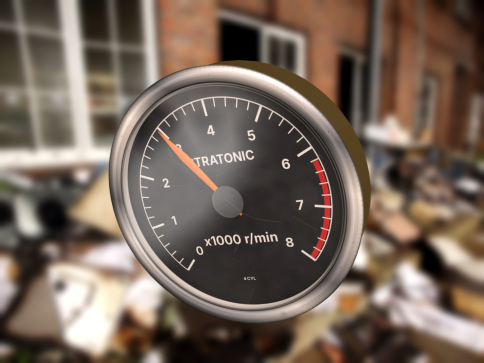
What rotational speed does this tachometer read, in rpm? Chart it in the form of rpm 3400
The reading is rpm 3000
